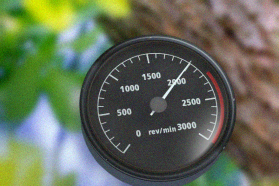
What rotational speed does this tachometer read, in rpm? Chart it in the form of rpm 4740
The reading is rpm 2000
